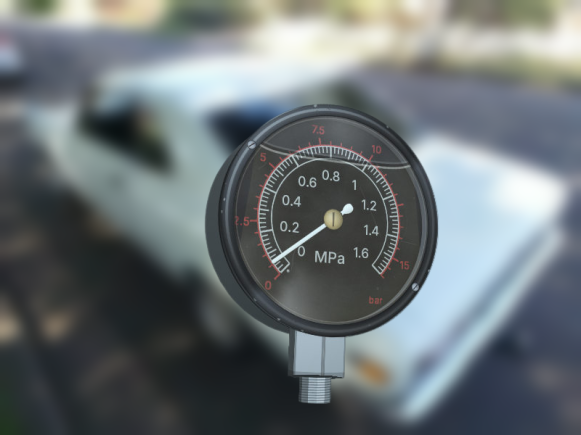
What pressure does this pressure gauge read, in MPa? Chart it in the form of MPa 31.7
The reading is MPa 0.06
